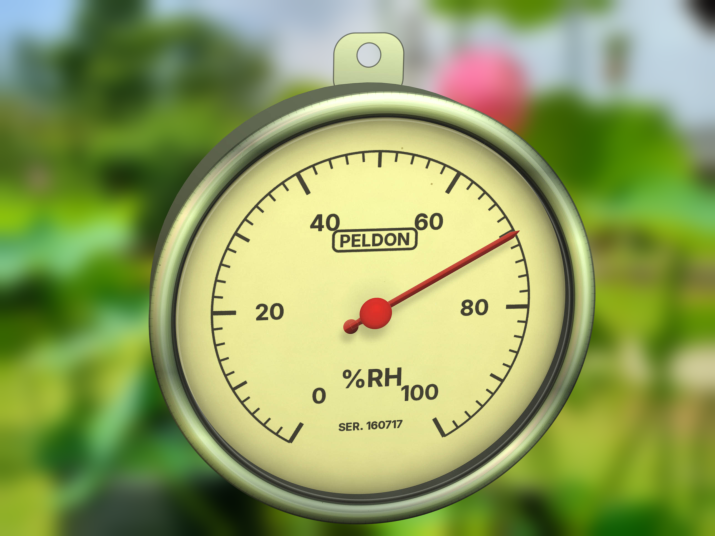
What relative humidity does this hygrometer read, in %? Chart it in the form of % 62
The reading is % 70
